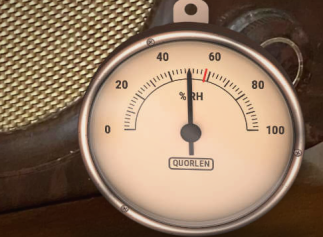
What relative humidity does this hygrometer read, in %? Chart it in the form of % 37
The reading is % 50
